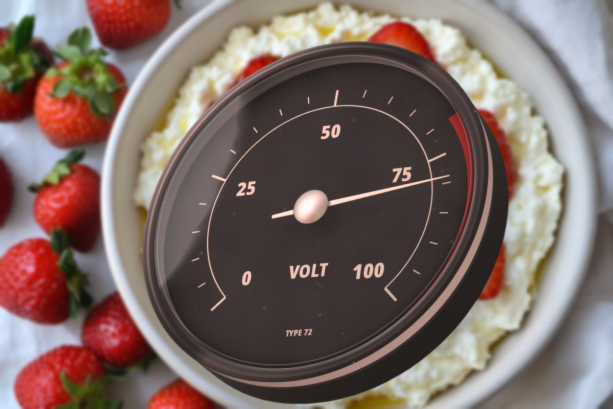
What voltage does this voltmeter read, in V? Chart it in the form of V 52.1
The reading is V 80
